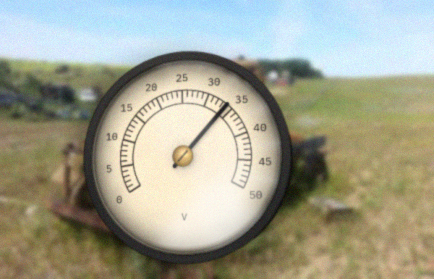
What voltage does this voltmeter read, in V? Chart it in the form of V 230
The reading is V 34
